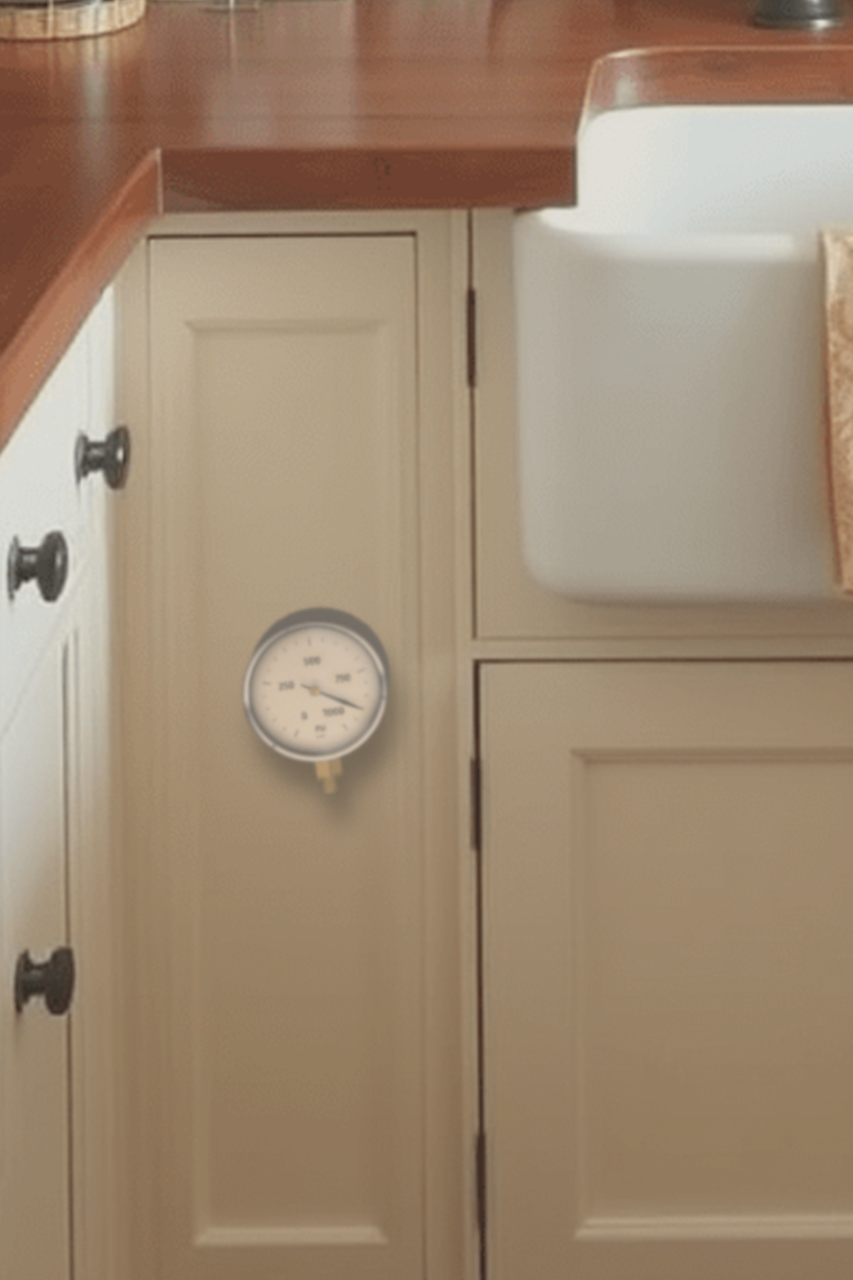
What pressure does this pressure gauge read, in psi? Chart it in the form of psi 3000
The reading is psi 900
